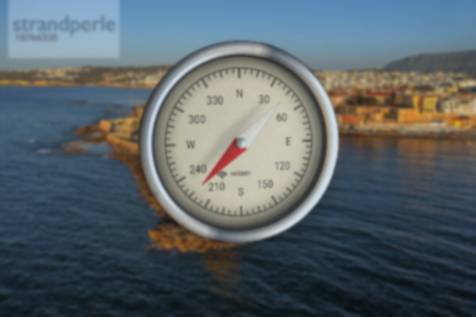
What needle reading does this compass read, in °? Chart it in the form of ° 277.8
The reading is ° 225
